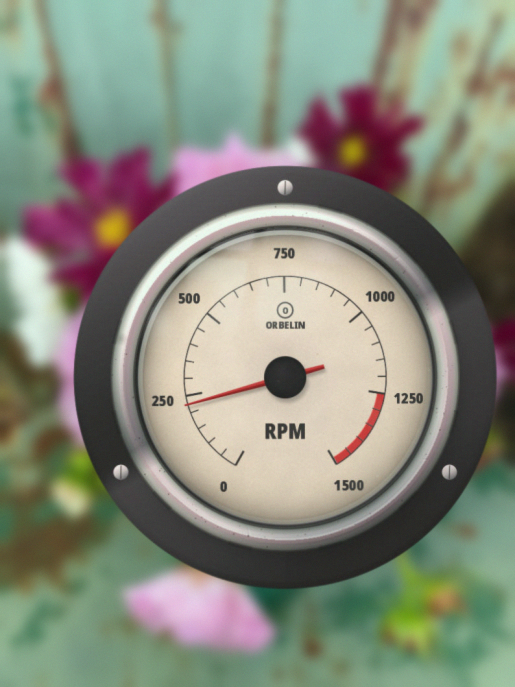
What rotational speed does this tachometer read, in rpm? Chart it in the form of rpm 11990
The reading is rpm 225
